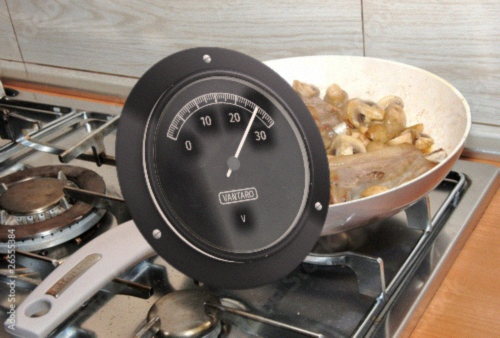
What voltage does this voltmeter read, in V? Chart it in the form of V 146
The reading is V 25
